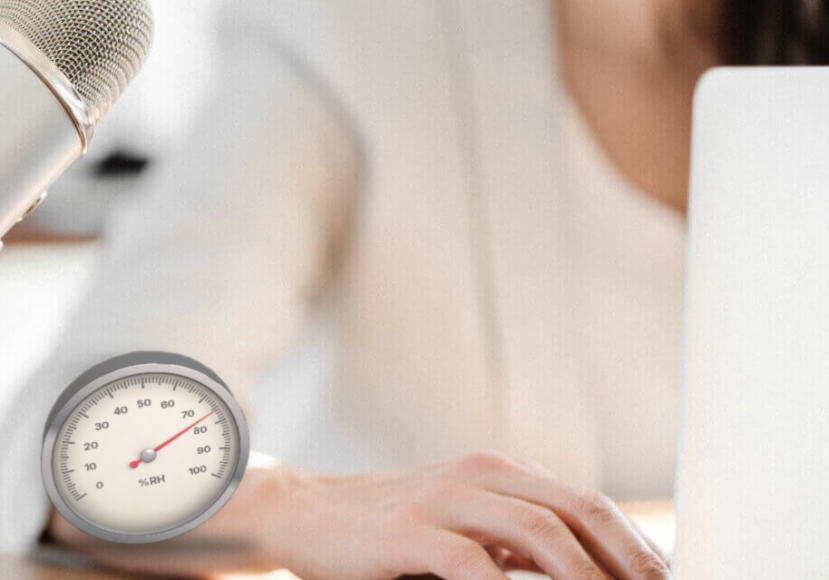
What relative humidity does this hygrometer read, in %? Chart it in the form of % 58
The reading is % 75
